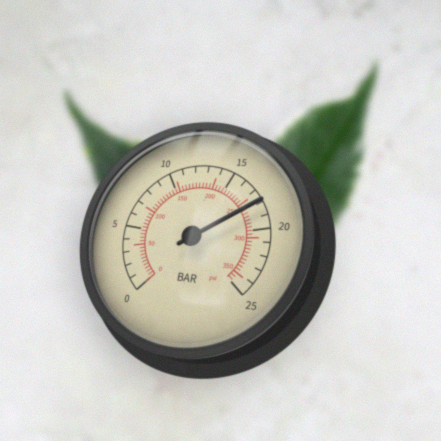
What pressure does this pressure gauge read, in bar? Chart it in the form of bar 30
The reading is bar 18
